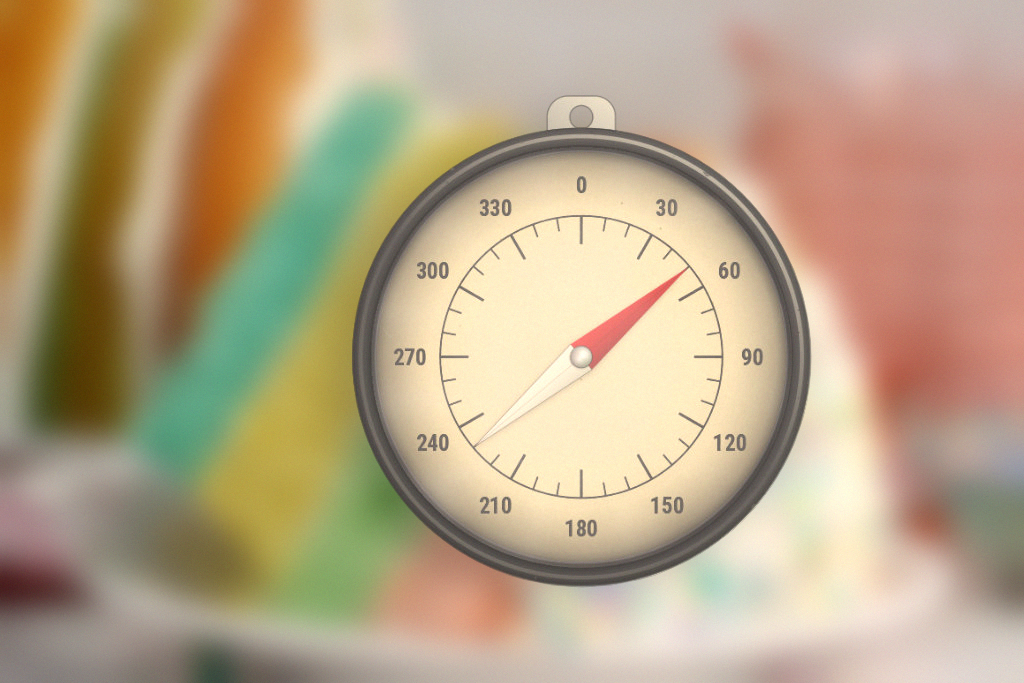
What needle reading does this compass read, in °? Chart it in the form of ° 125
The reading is ° 50
